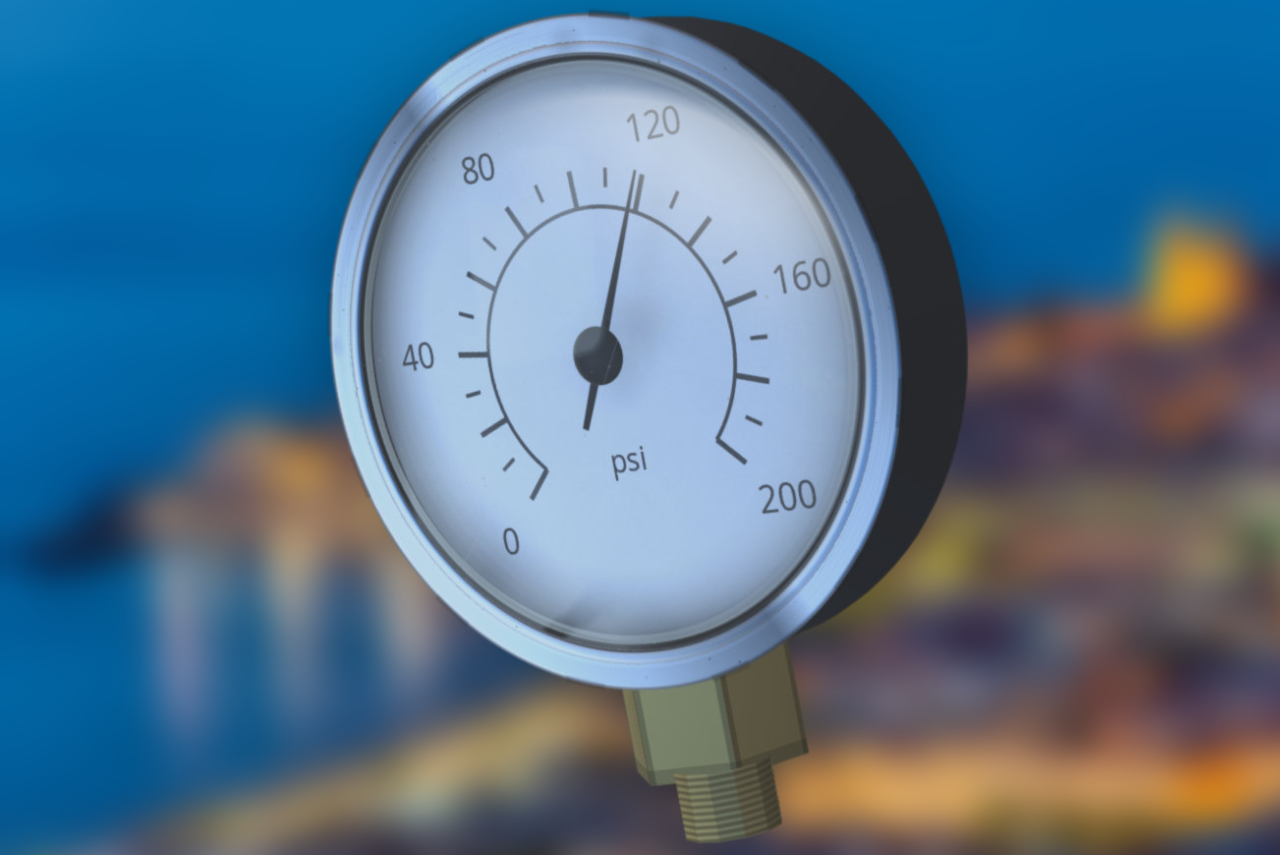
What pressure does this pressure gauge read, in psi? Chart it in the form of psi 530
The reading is psi 120
